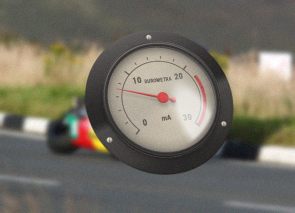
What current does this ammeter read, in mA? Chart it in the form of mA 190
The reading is mA 7
